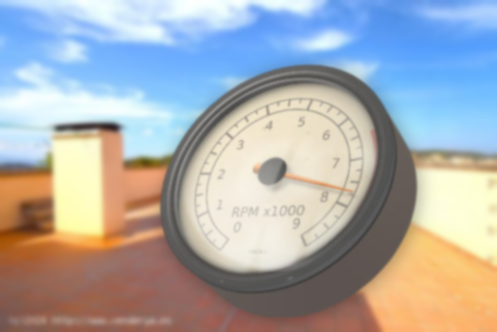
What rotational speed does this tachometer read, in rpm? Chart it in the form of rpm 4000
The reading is rpm 7750
